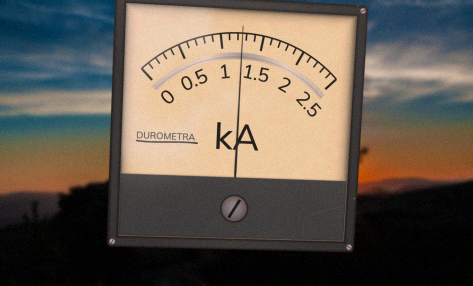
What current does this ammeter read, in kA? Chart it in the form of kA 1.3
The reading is kA 1.25
